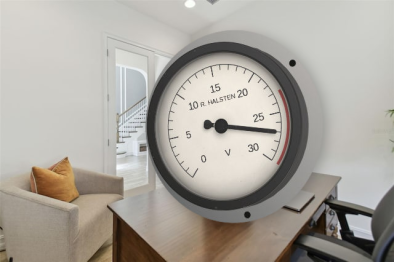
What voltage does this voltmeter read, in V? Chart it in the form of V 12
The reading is V 27
